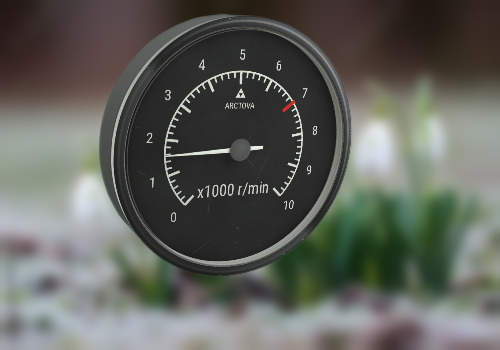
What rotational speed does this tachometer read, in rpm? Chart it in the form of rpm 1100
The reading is rpm 1600
